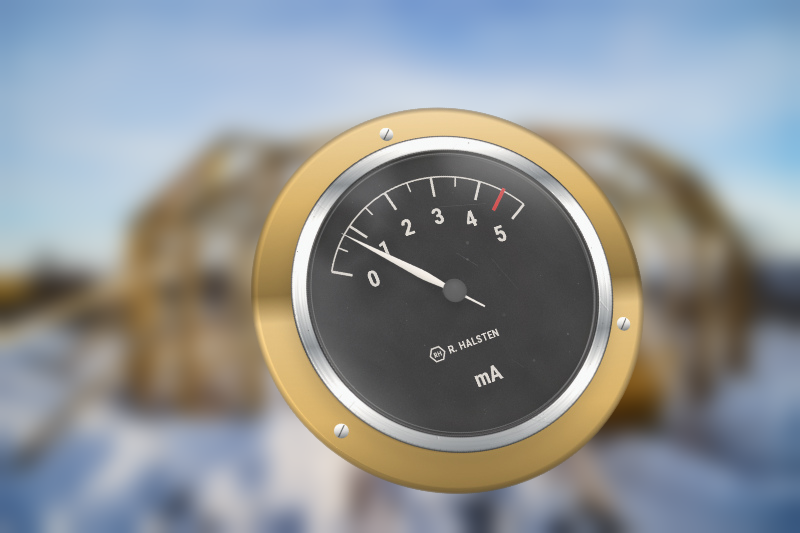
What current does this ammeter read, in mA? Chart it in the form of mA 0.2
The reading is mA 0.75
